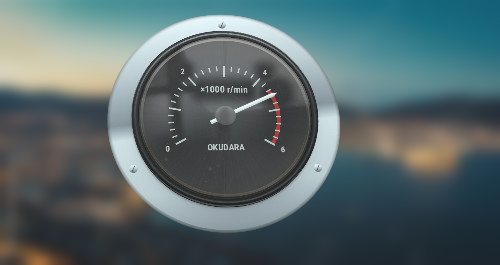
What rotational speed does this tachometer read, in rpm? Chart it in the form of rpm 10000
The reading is rpm 4600
